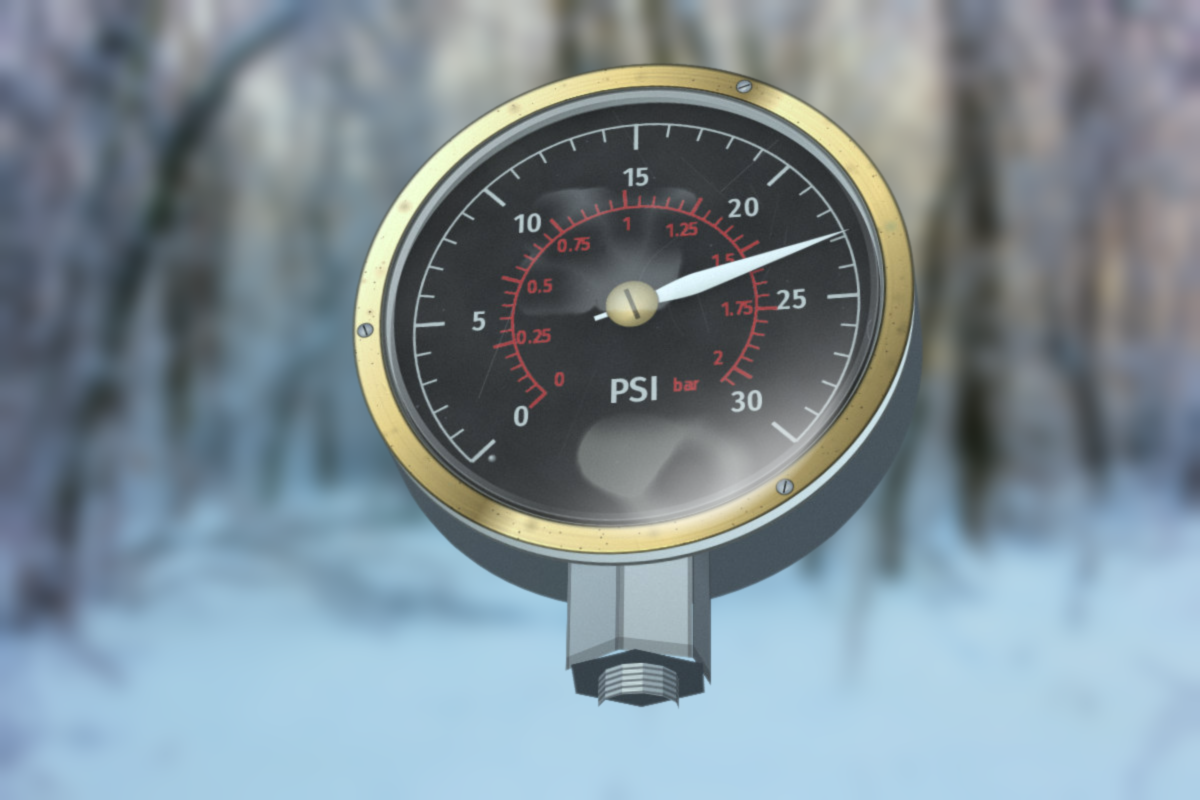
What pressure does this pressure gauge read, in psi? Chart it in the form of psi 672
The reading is psi 23
